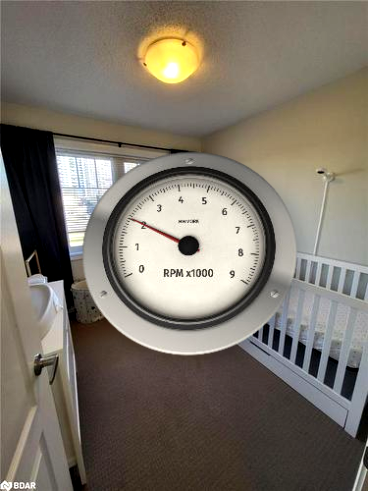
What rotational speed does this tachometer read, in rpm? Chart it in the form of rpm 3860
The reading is rpm 2000
